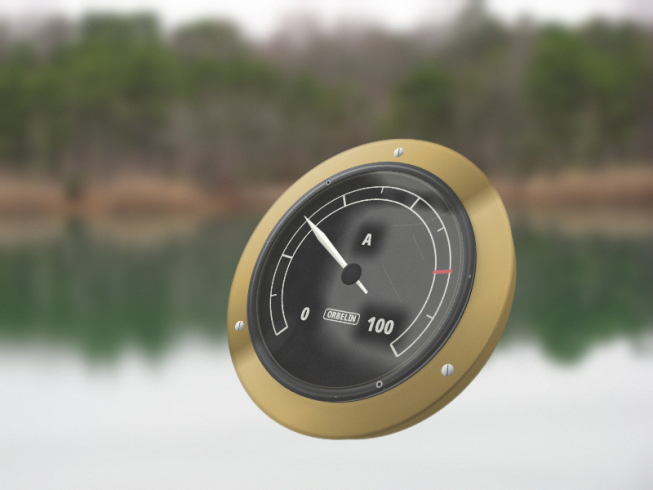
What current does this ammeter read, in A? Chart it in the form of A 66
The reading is A 30
